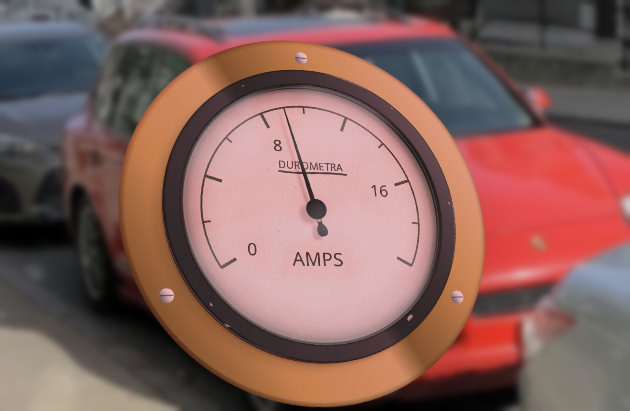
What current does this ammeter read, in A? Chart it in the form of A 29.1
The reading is A 9
